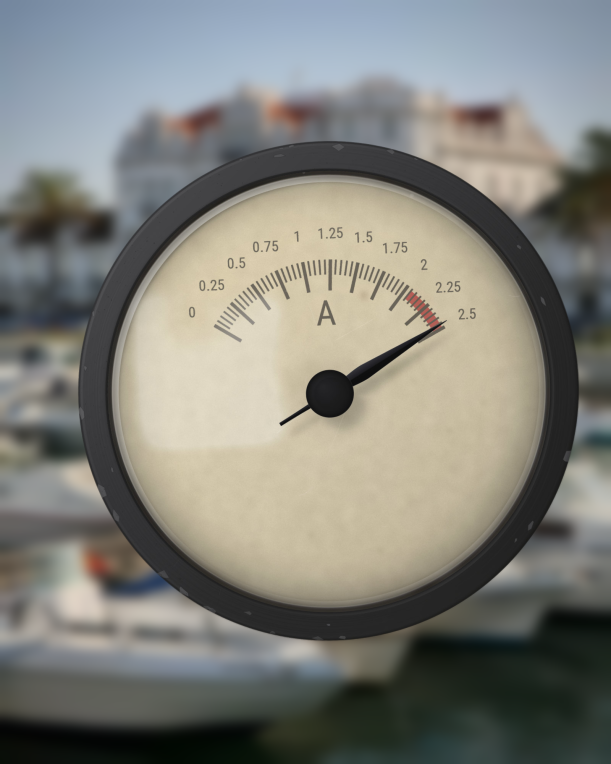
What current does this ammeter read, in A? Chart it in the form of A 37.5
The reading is A 2.45
